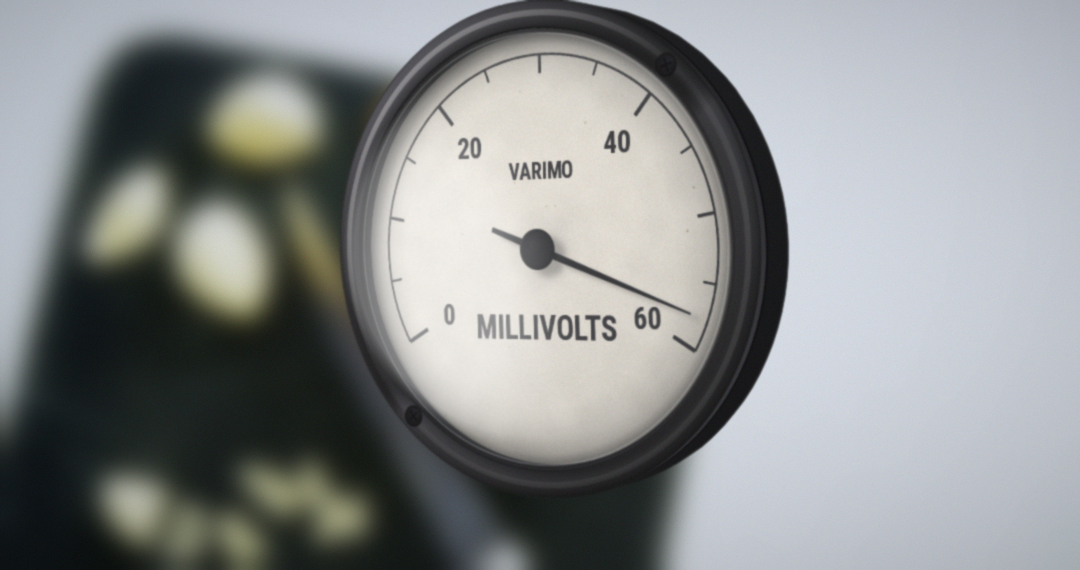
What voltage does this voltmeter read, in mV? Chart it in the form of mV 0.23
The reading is mV 57.5
